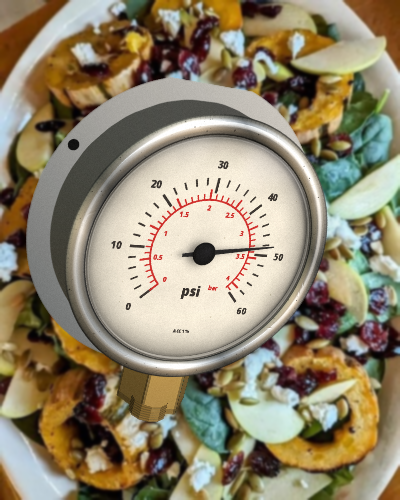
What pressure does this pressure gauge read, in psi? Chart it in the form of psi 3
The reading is psi 48
